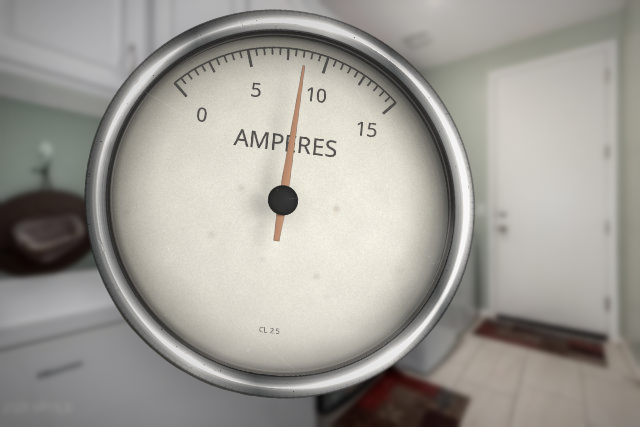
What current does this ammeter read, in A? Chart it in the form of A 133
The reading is A 8.5
